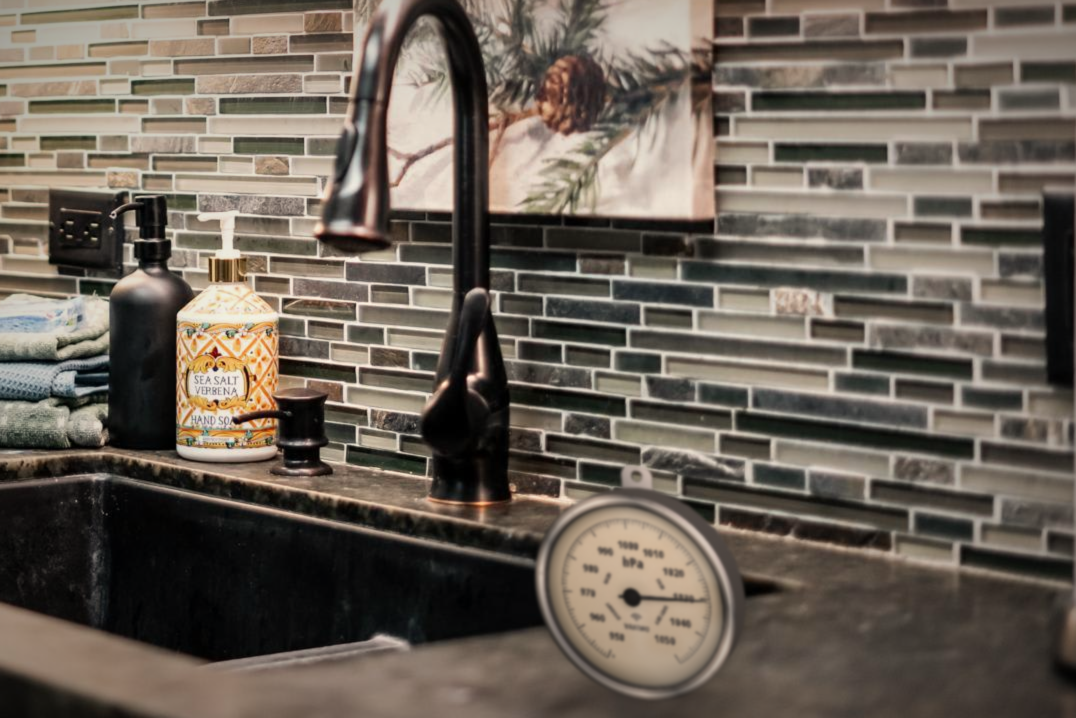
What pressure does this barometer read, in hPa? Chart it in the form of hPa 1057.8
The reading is hPa 1030
